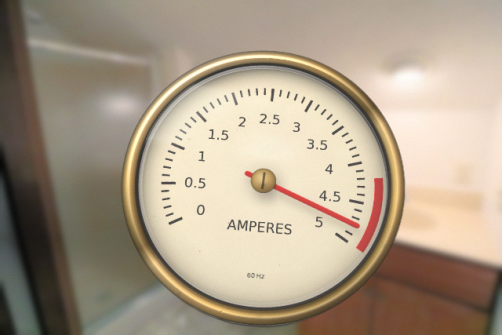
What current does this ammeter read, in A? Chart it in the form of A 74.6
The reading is A 4.8
